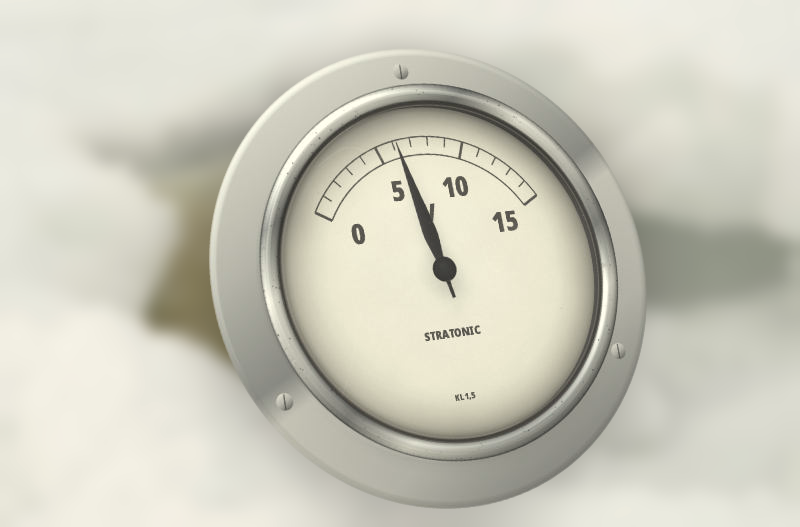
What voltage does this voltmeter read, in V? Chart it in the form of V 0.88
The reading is V 6
